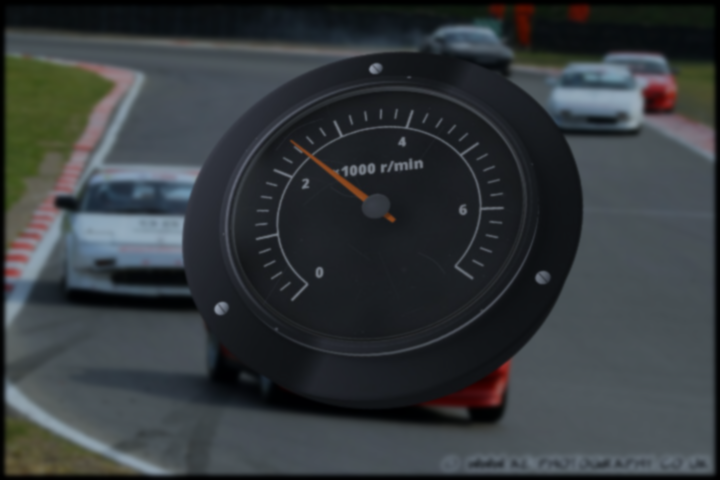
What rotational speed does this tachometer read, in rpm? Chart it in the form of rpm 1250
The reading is rpm 2400
